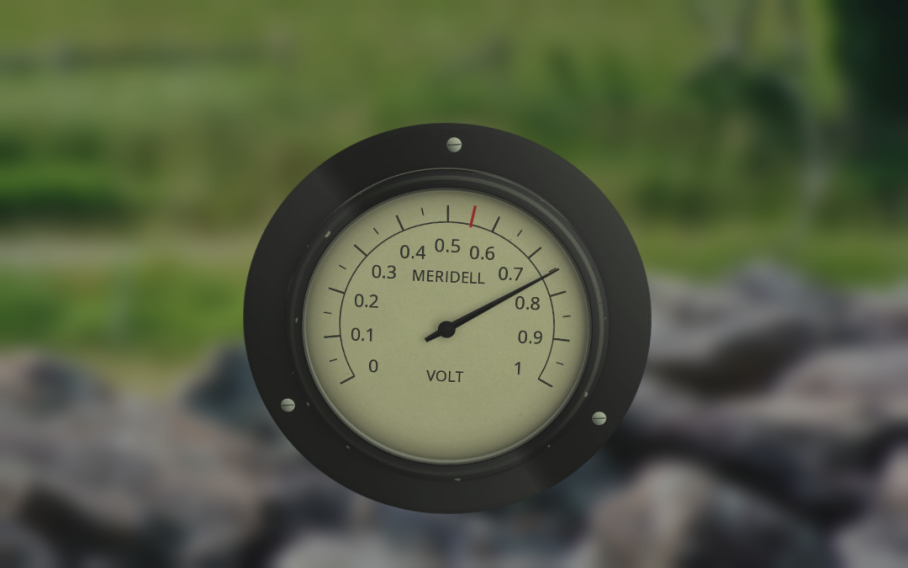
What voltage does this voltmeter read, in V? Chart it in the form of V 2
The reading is V 0.75
